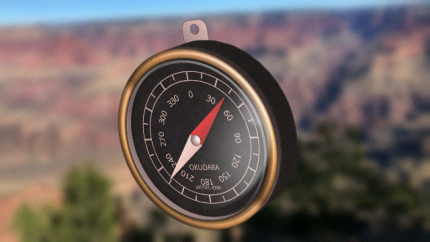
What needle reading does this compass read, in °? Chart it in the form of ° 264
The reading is ° 45
